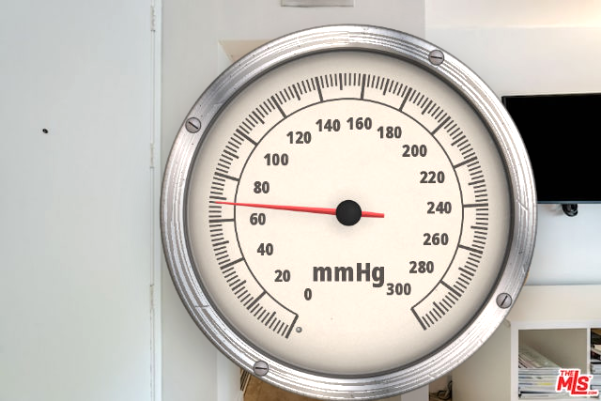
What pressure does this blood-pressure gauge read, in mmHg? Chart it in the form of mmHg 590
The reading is mmHg 68
